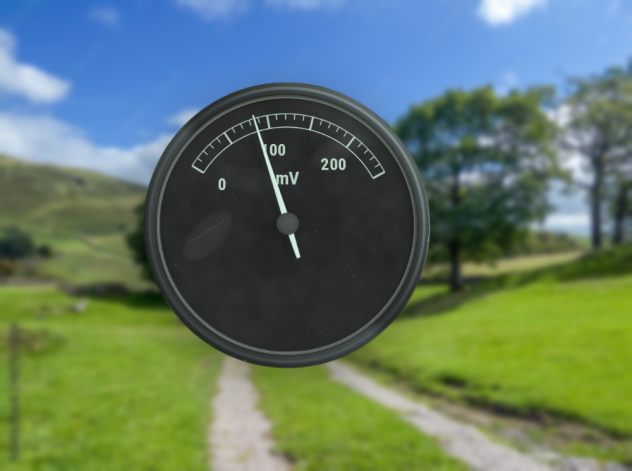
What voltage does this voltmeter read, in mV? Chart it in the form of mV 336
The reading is mV 85
